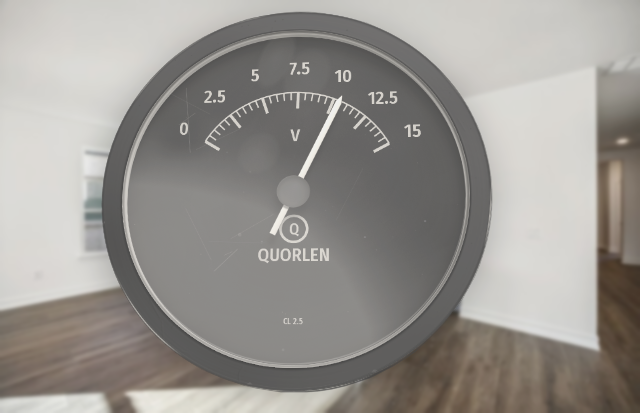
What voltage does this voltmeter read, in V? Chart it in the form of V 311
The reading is V 10.5
